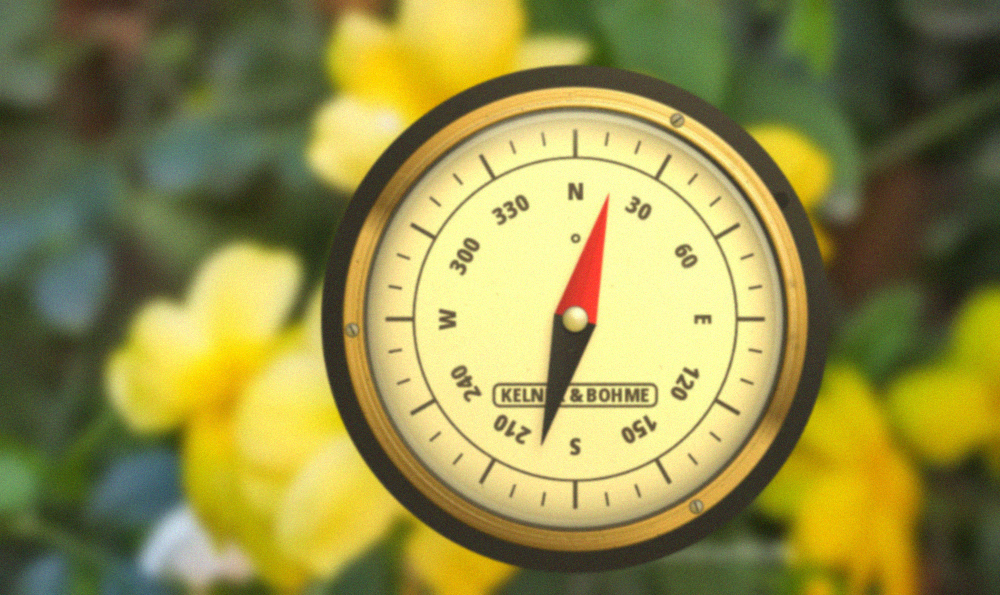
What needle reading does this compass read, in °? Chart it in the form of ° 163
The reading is ° 15
